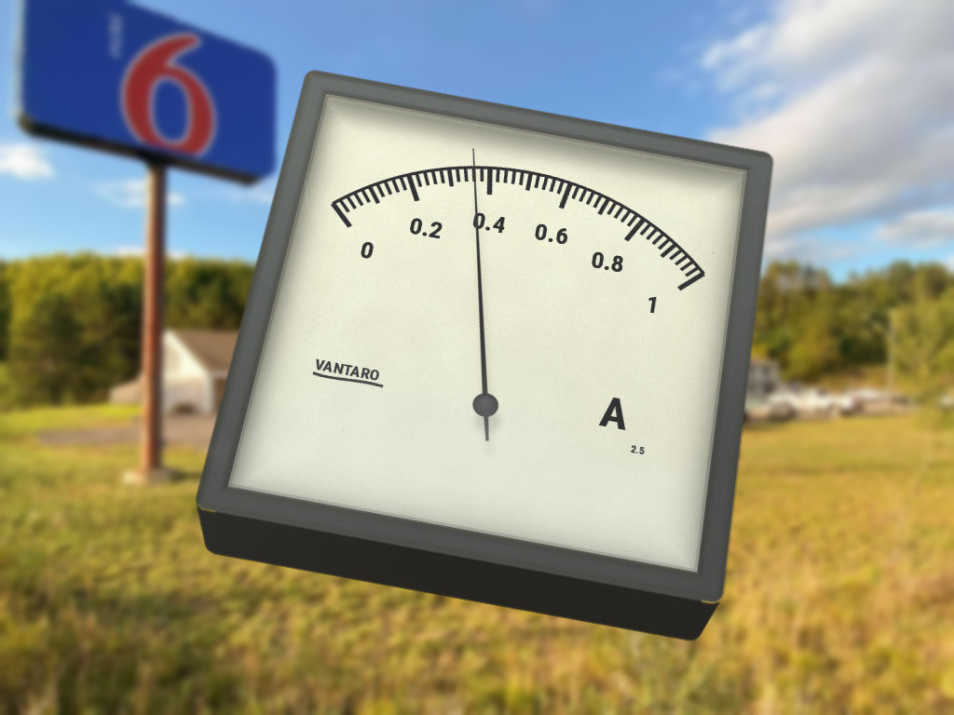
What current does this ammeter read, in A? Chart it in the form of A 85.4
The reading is A 0.36
